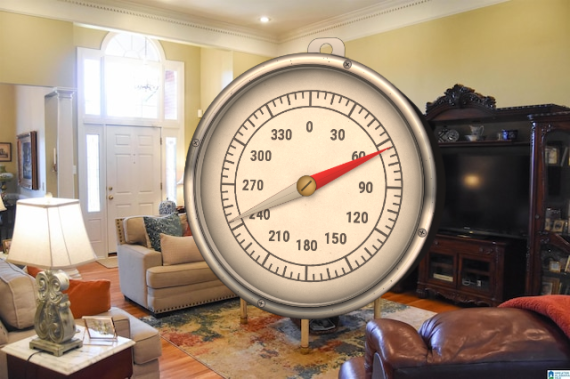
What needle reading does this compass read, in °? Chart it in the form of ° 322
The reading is ° 65
